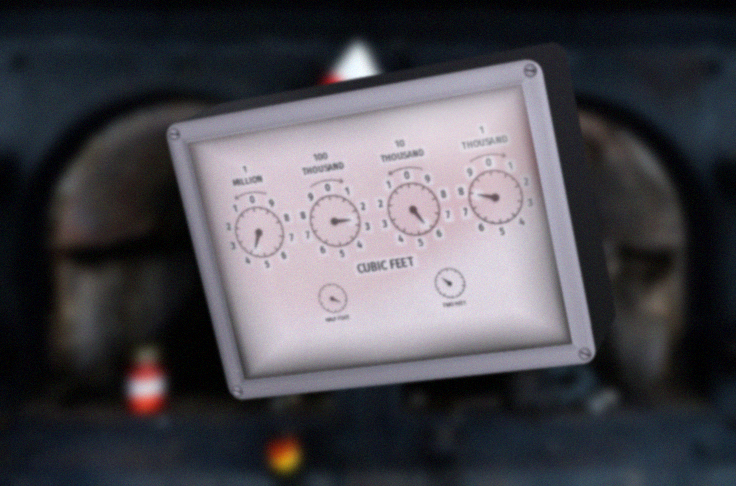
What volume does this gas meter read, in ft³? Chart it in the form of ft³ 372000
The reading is ft³ 425800
